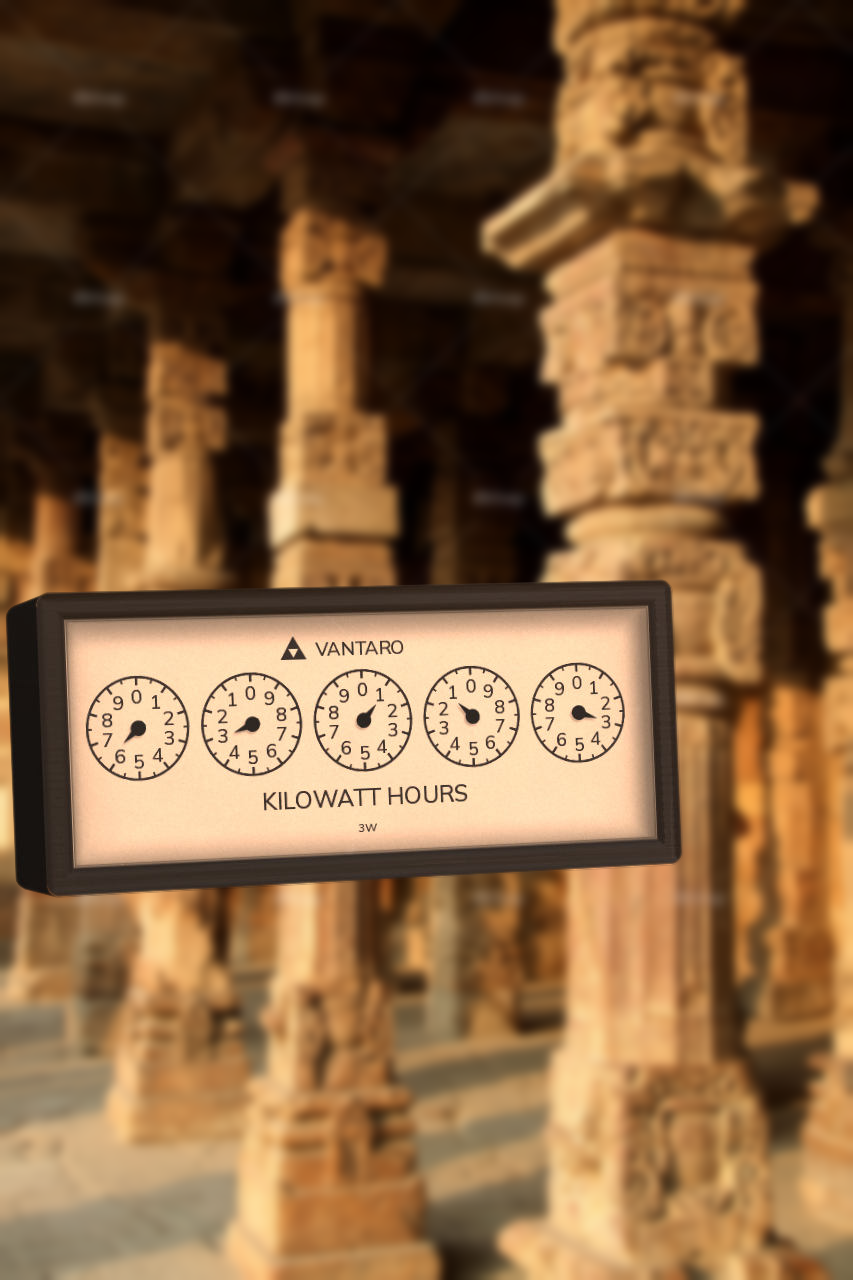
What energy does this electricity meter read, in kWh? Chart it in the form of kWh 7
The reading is kWh 63113
